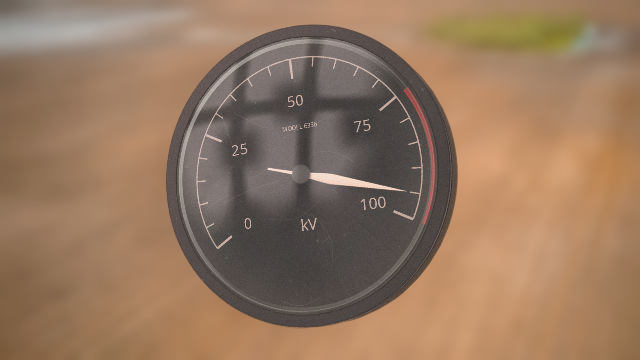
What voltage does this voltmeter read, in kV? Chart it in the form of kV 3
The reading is kV 95
